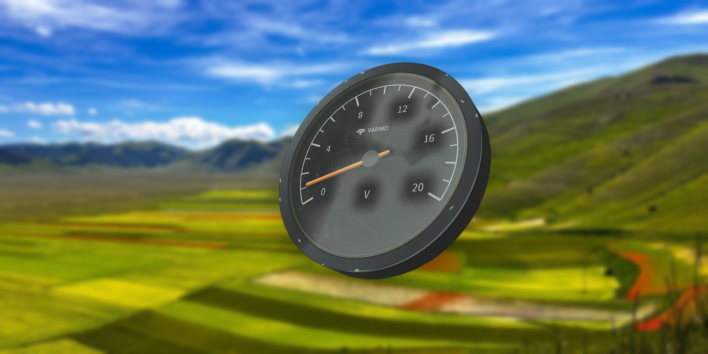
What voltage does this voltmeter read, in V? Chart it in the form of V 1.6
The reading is V 1
